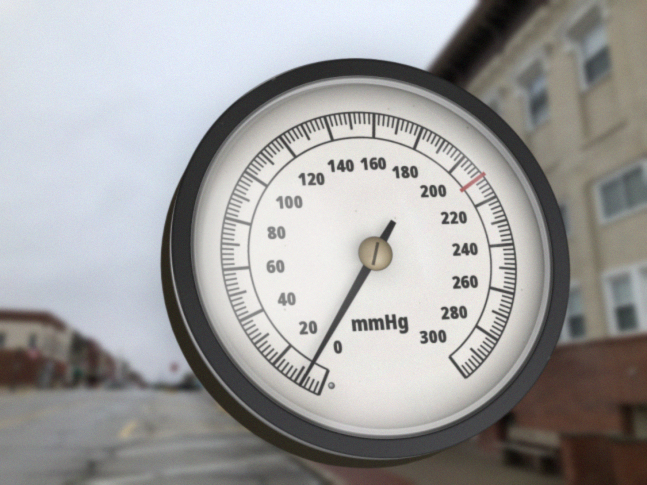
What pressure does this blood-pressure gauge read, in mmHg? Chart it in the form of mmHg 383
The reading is mmHg 8
